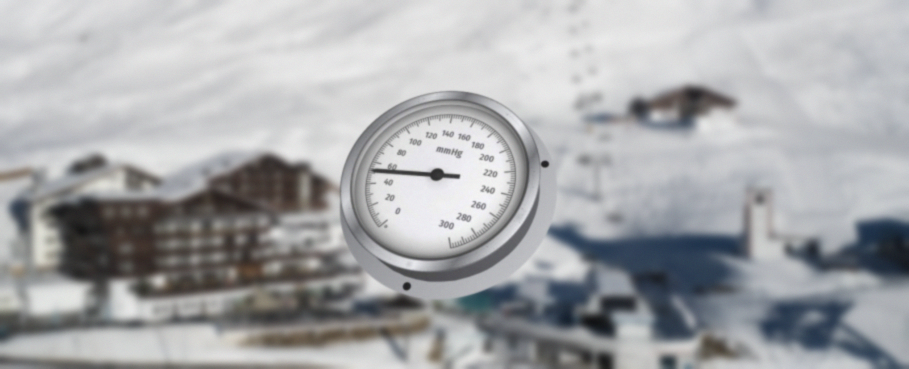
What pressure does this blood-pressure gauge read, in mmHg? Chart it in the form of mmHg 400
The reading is mmHg 50
